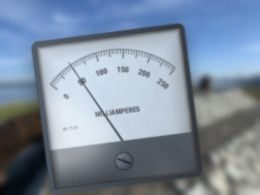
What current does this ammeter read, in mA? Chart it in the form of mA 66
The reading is mA 50
